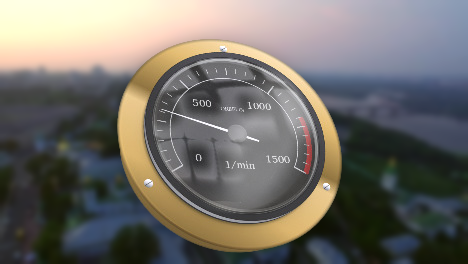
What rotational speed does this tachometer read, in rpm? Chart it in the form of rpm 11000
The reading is rpm 300
